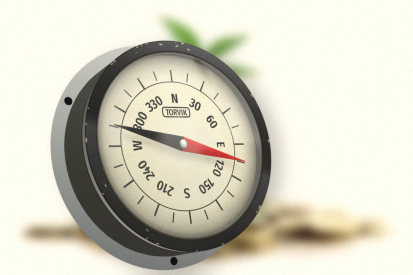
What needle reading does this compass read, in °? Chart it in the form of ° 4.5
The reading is ° 105
